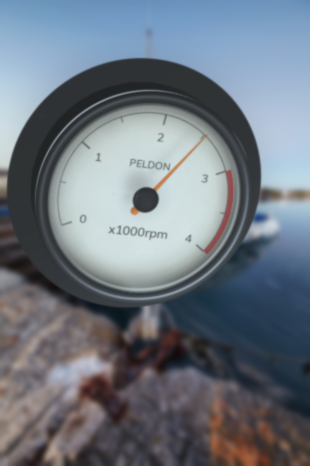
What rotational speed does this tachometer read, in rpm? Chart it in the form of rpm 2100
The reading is rpm 2500
